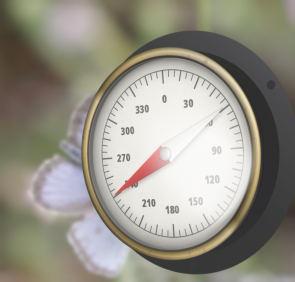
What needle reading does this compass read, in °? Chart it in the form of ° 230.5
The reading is ° 240
